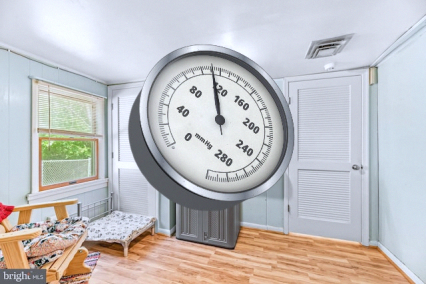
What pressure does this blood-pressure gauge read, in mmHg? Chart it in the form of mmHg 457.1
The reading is mmHg 110
